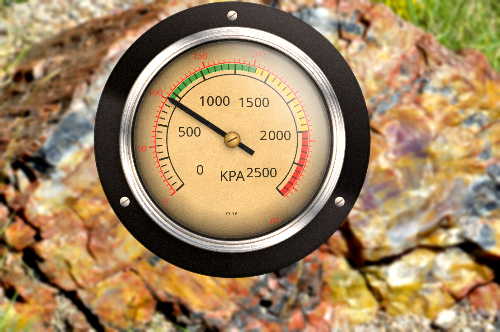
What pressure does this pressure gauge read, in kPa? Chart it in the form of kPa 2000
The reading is kPa 700
